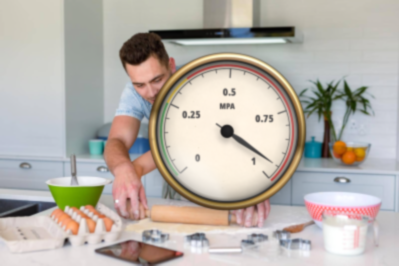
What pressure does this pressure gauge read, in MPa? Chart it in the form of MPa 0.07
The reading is MPa 0.95
